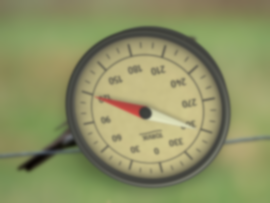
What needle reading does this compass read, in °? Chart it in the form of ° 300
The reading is ° 120
